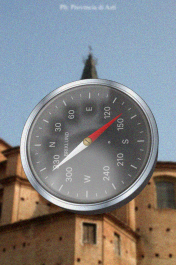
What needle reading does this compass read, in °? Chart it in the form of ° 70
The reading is ° 140
